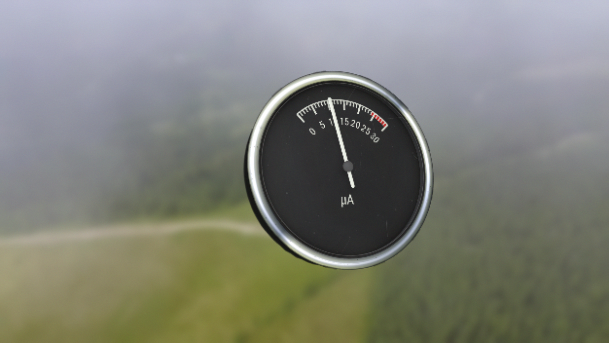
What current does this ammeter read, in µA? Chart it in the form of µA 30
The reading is µA 10
